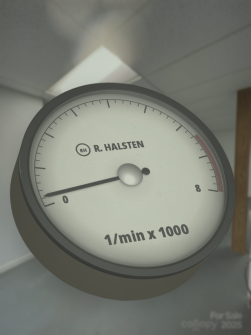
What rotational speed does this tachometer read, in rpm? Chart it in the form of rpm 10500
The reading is rpm 200
